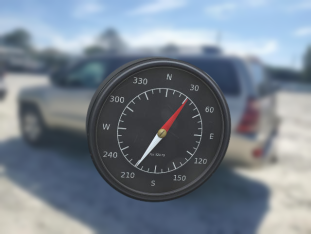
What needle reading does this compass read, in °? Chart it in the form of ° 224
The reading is ° 30
